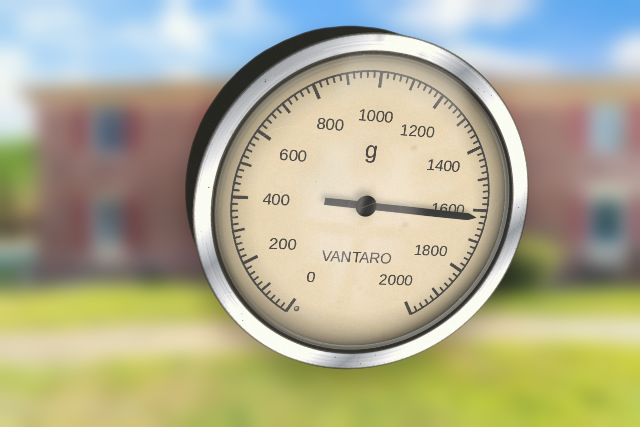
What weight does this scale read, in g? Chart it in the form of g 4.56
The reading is g 1620
